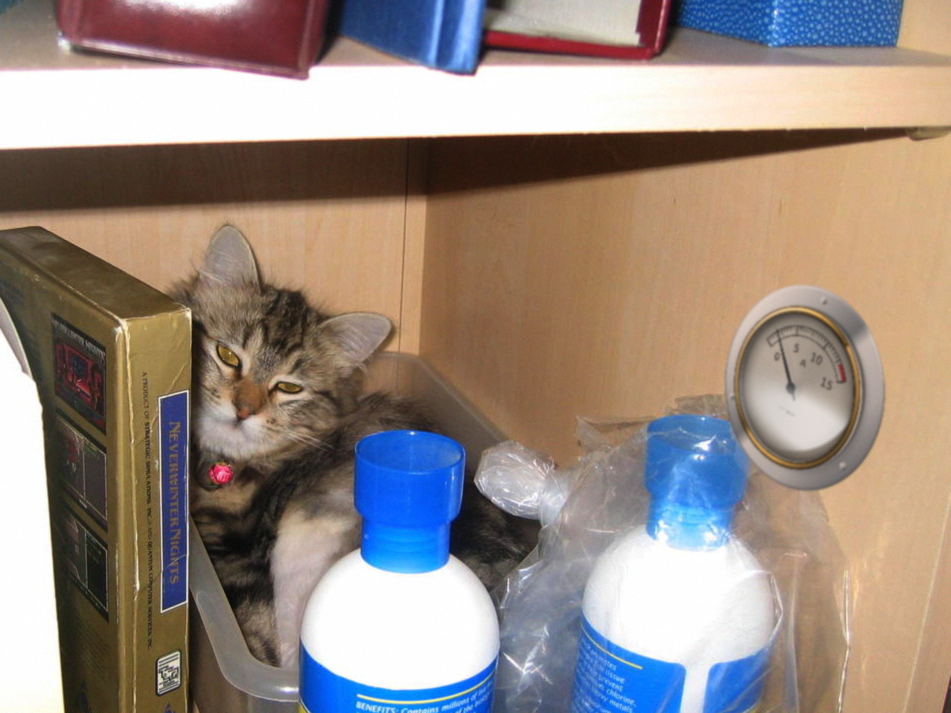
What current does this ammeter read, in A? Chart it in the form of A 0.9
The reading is A 2.5
